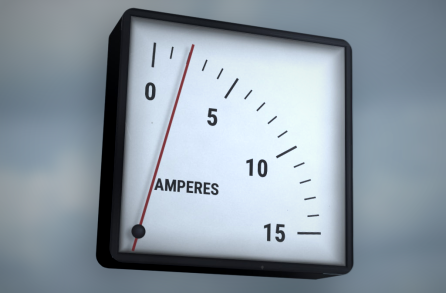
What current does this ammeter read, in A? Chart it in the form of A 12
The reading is A 2
